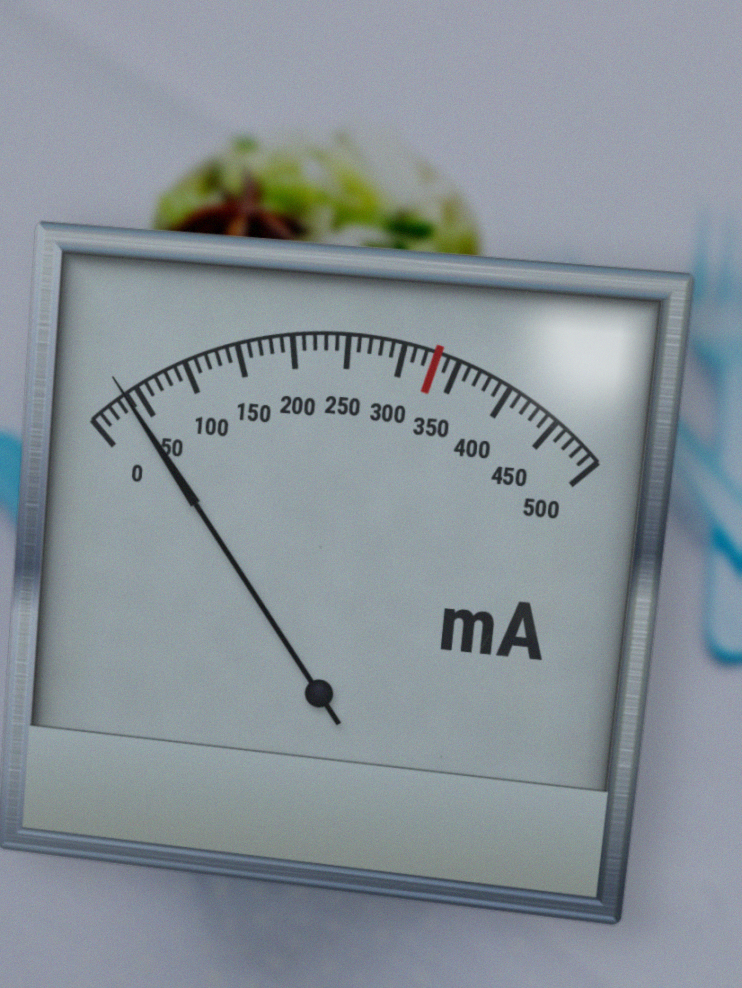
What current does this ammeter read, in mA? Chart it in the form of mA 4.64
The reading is mA 40
